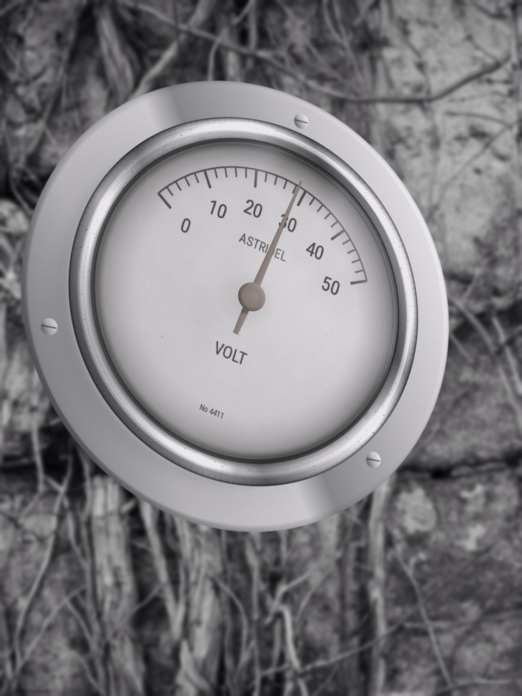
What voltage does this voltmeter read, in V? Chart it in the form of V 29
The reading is V 28
